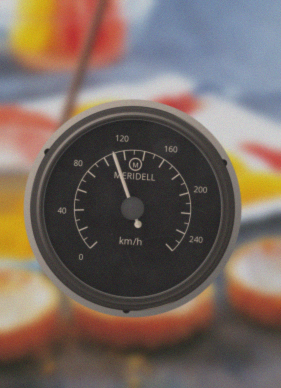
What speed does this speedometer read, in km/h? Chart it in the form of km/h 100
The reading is km/h 110
